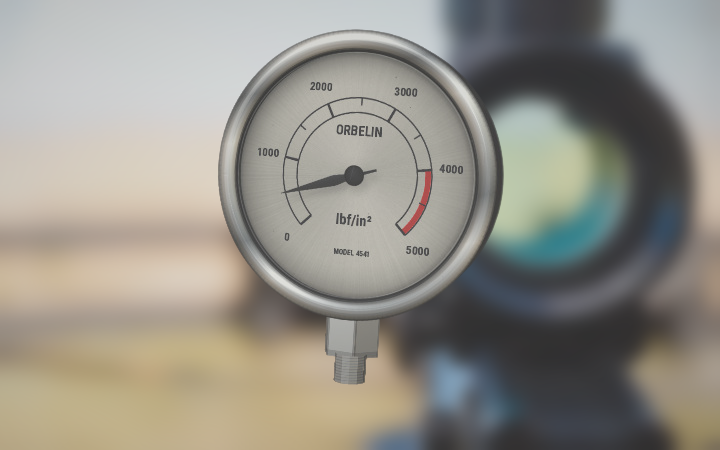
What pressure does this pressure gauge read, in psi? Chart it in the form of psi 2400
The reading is psi 500
